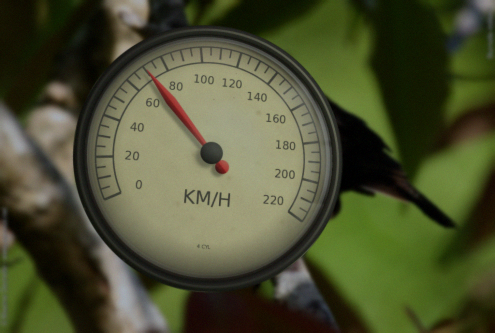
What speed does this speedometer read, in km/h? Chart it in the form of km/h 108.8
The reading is km/h 70
